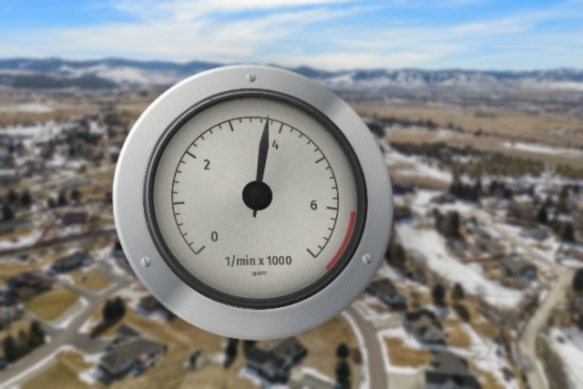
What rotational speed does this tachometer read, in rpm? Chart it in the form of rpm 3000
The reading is rpm 3700
